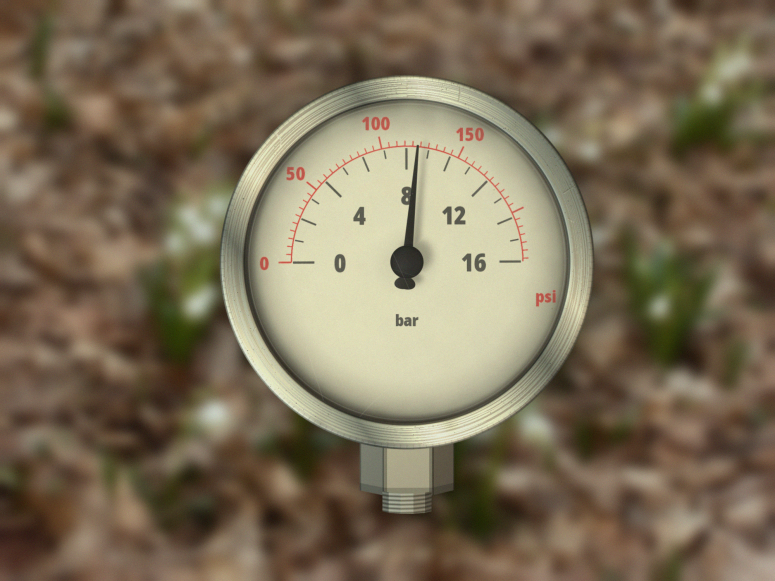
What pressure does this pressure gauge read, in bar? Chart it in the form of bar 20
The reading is bar 8.5
